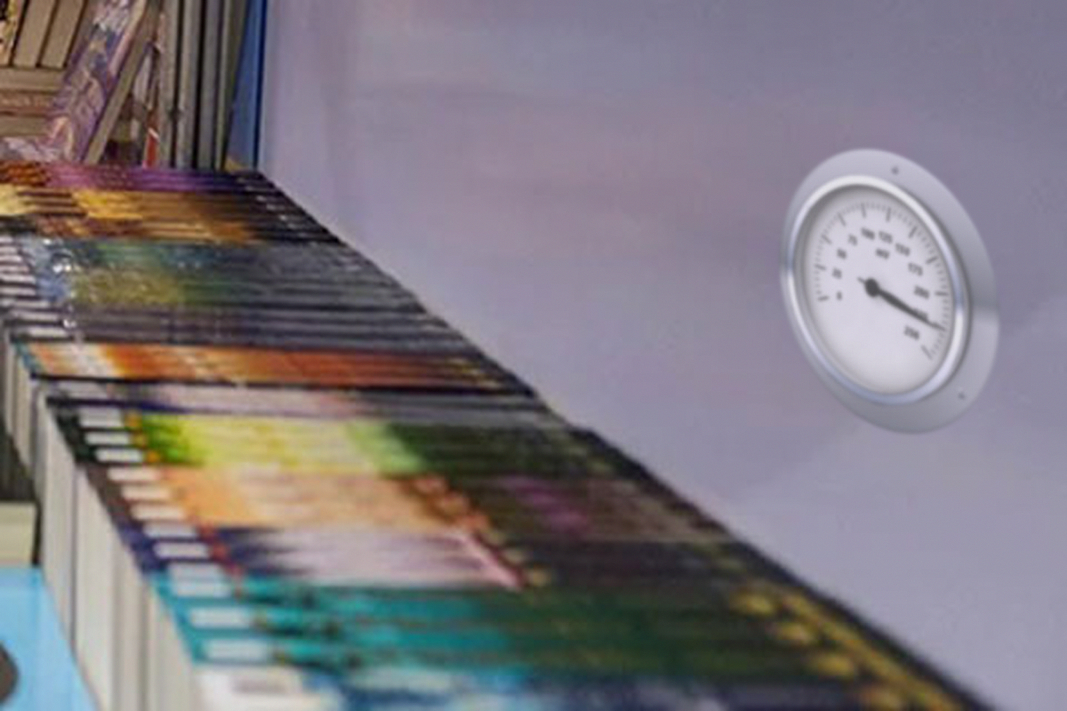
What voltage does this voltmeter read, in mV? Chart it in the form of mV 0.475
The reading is mV 225
